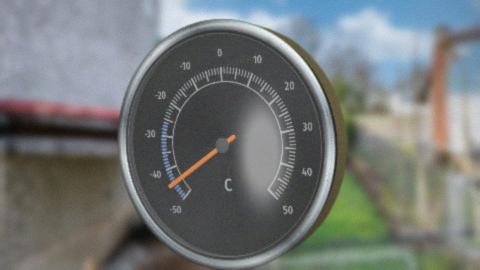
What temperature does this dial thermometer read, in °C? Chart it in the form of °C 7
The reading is °C -45
